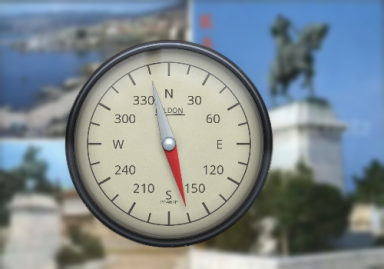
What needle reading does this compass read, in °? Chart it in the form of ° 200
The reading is ° 165
